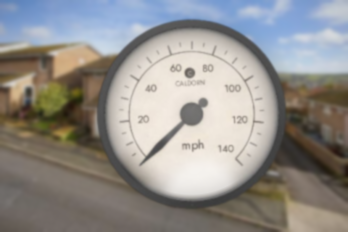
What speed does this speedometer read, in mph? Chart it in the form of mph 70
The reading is mph 0
